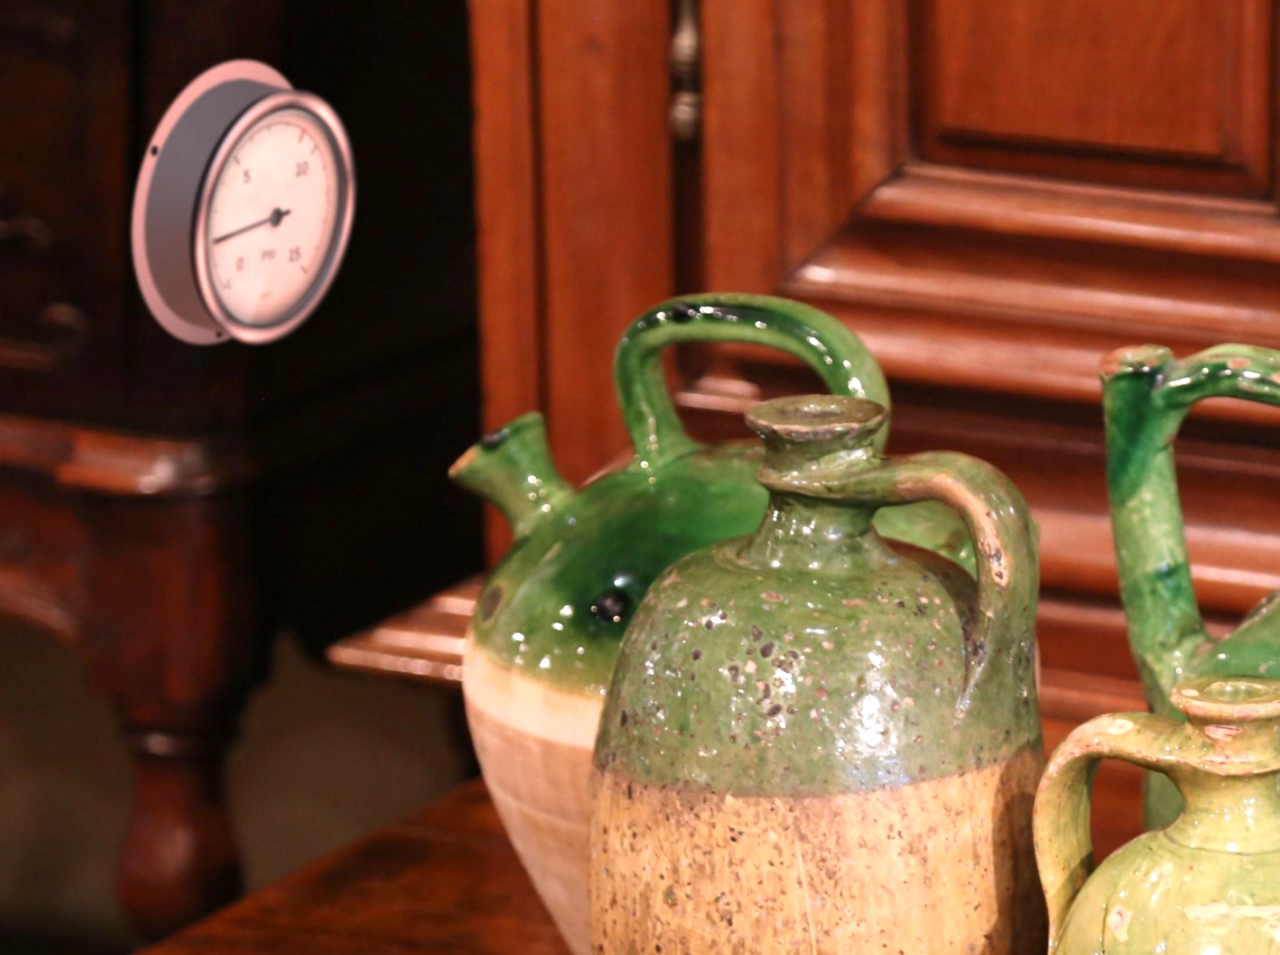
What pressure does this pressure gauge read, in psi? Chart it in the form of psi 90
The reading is psi 2
